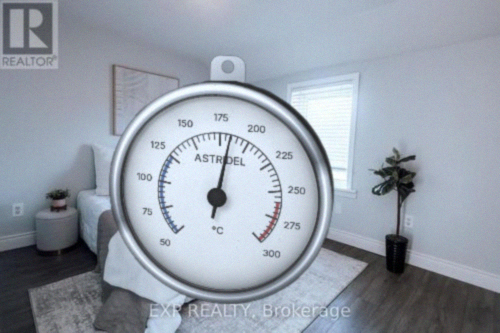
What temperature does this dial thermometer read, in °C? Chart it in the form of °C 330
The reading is °C 185
